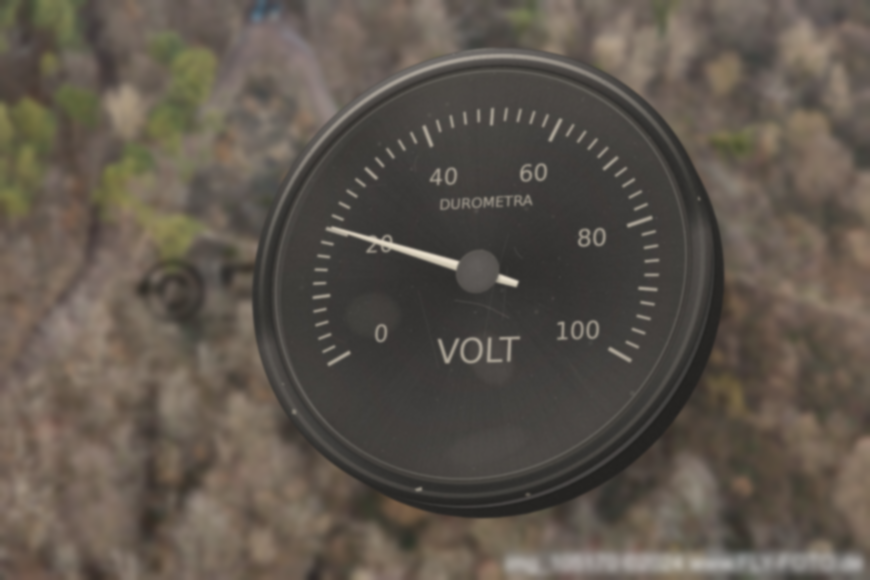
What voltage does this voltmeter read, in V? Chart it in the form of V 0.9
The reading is V 20
